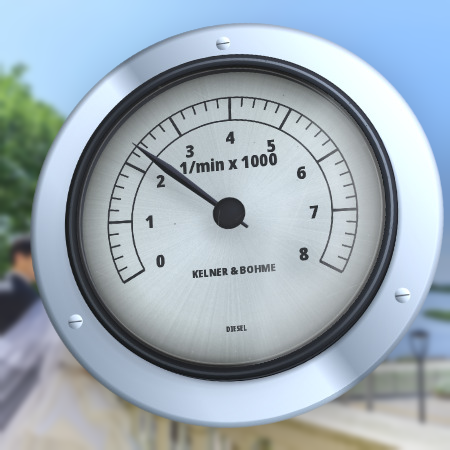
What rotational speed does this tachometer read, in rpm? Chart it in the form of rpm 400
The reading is rpm 2300
